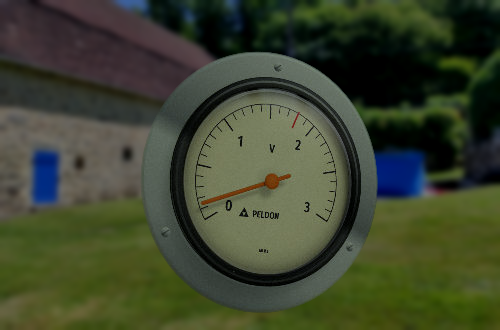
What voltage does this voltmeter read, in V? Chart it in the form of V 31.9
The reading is V 0.15
